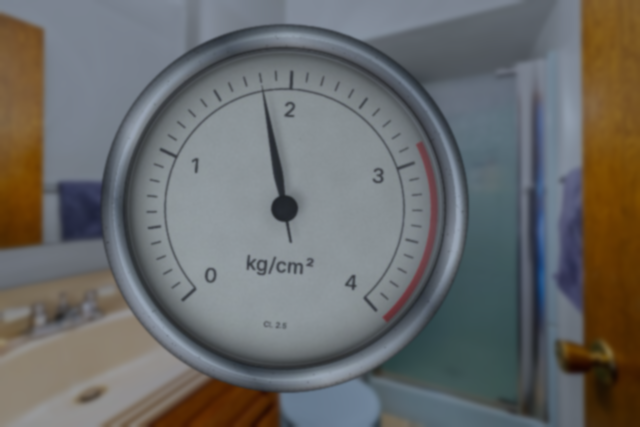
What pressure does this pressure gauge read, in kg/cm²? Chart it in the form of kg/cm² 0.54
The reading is kg/cm² 1.8
